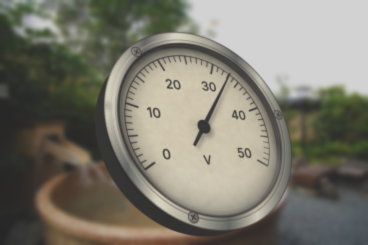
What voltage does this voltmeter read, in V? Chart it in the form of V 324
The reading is V 33
